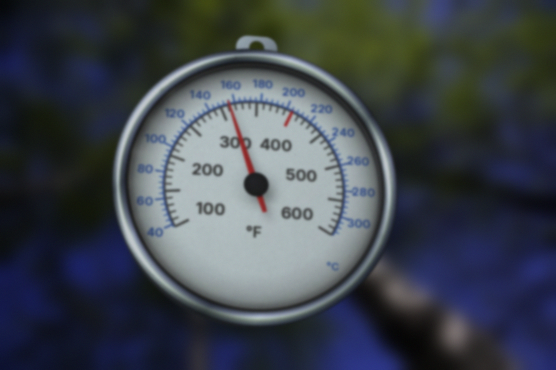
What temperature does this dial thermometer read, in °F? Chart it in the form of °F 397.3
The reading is °F 310
